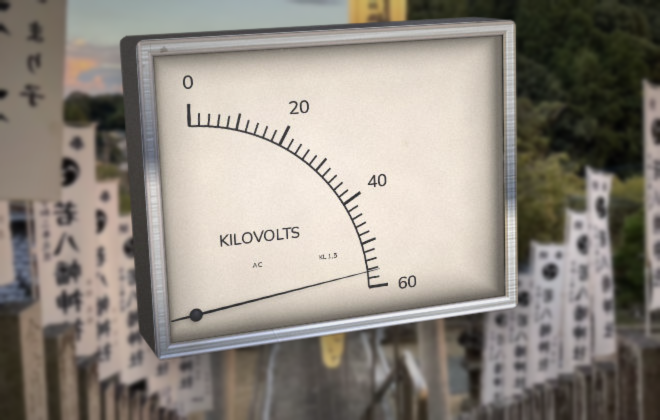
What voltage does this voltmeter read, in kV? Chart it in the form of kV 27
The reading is kV 56
